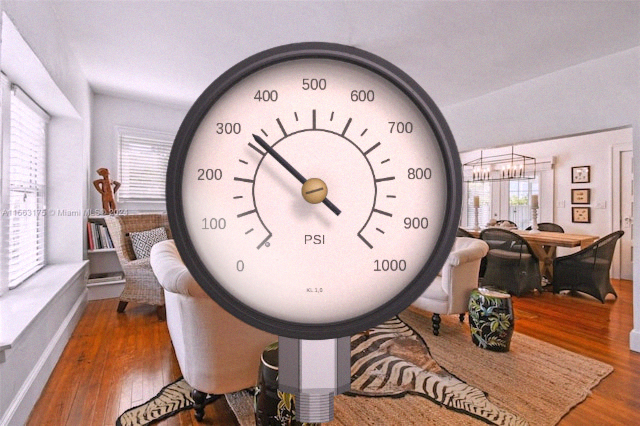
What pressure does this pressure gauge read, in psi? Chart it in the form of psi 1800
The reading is psi 325
